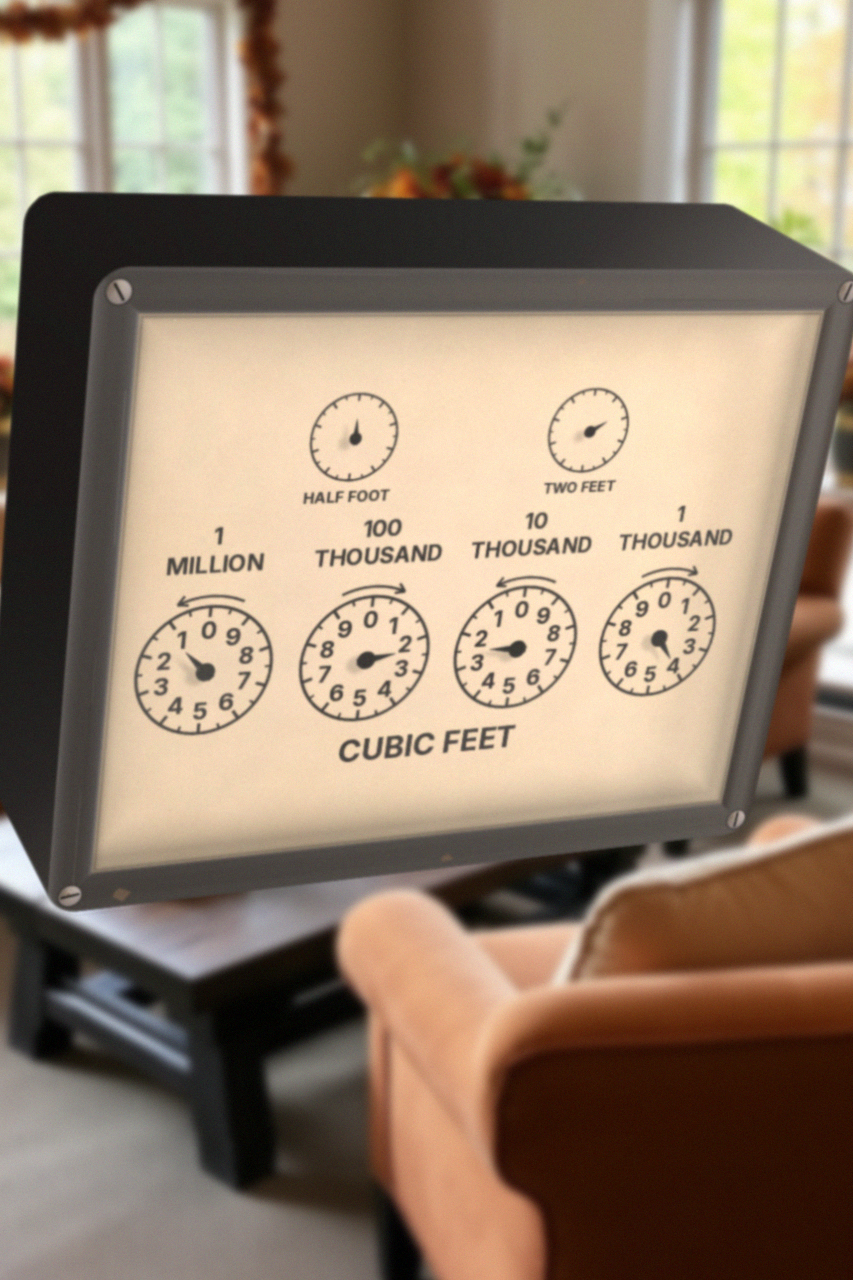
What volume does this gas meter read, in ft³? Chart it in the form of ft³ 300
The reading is ft³ 122400
